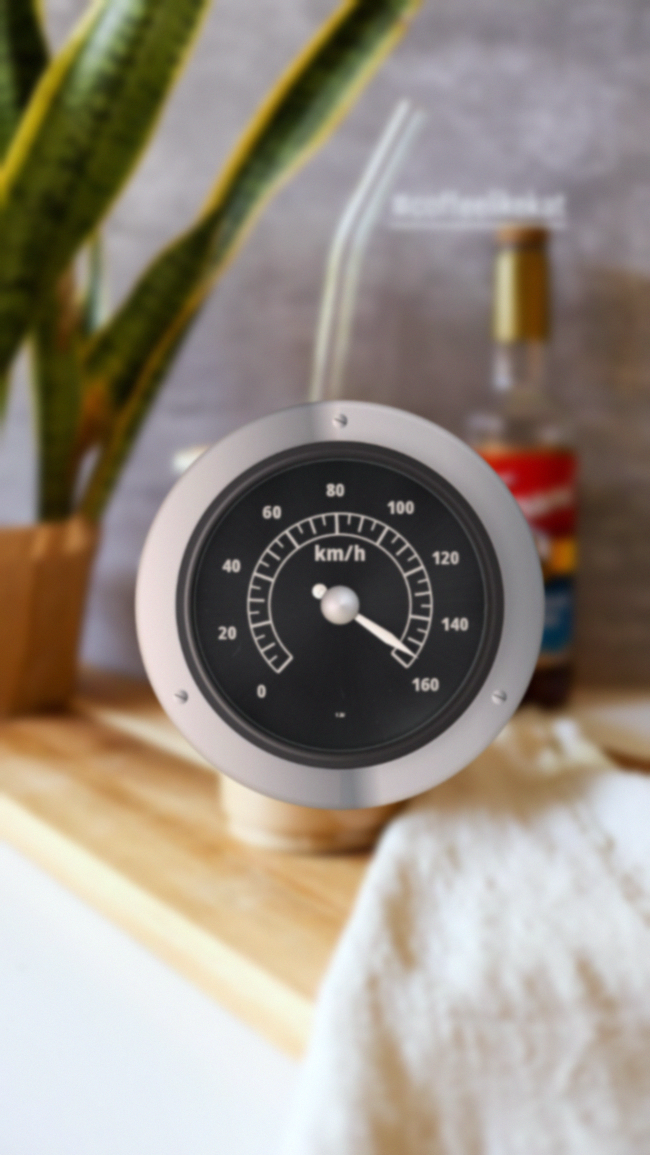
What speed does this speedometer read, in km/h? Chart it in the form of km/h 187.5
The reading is km/h 155
